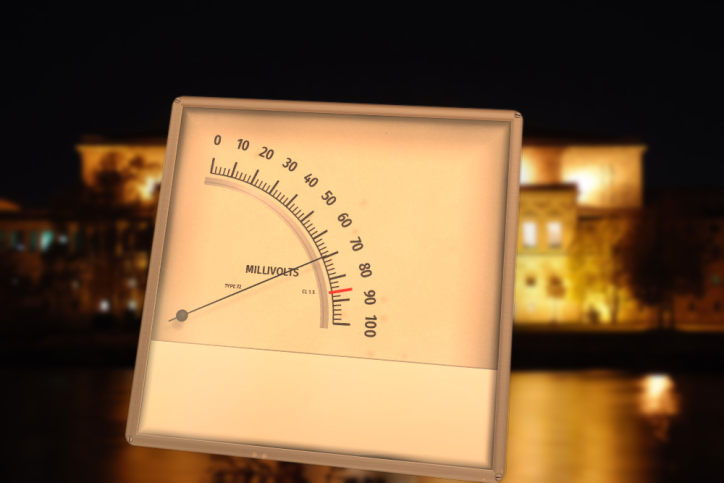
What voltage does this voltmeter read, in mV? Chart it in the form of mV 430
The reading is mV 70
